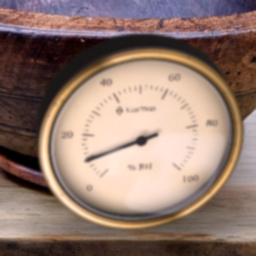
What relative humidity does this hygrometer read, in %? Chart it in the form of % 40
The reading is % 10
